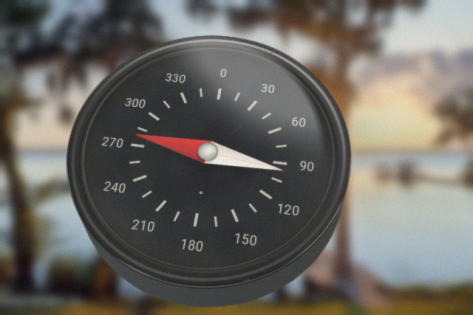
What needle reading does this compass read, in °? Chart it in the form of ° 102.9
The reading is ° 277.5
